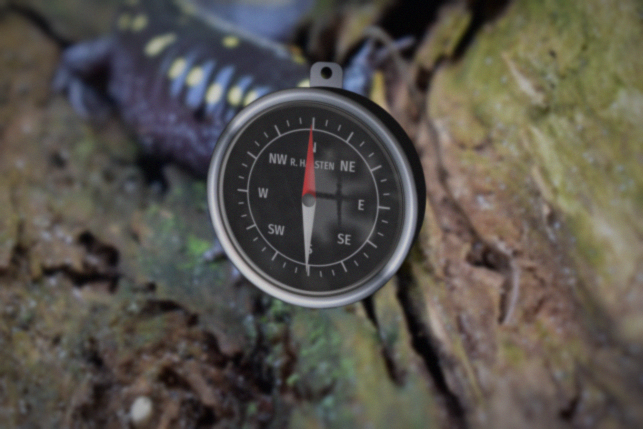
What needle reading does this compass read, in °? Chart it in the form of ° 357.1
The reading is ° 0
